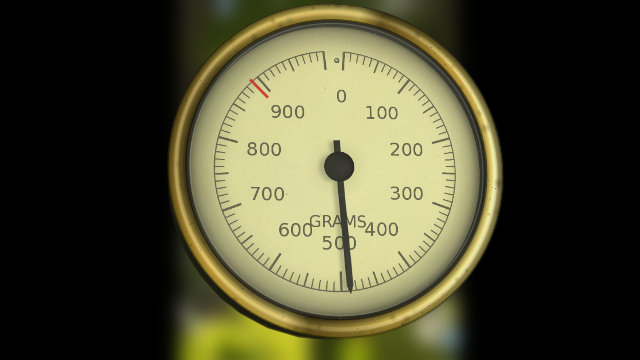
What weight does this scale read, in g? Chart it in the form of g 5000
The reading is g 490
